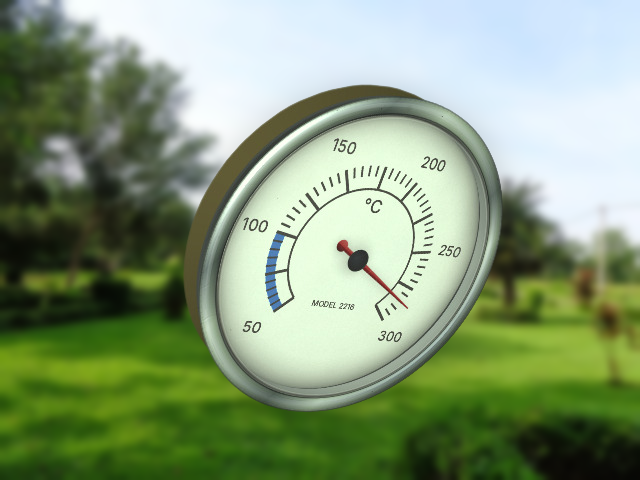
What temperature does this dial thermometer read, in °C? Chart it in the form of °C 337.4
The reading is °C 285
